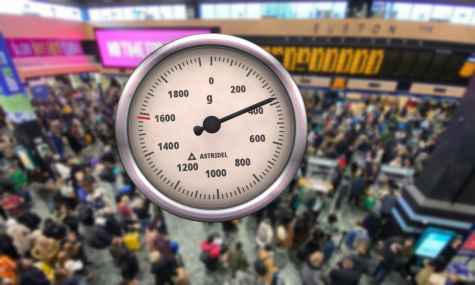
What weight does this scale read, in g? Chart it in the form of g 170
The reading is g 380
